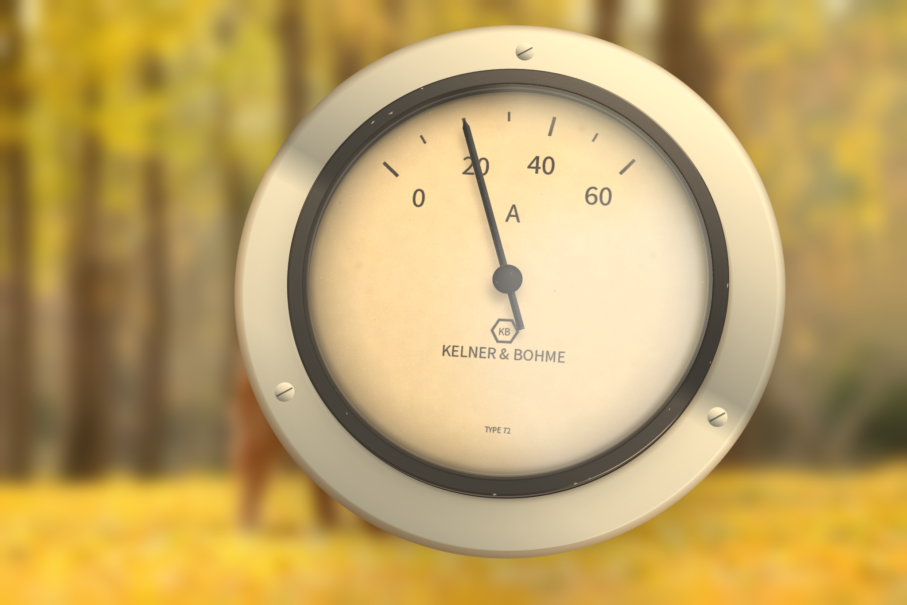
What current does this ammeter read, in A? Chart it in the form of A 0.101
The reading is A 20
